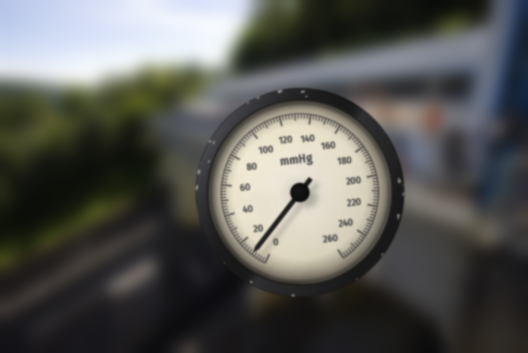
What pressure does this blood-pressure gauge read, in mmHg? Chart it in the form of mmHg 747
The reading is mmHg 10
